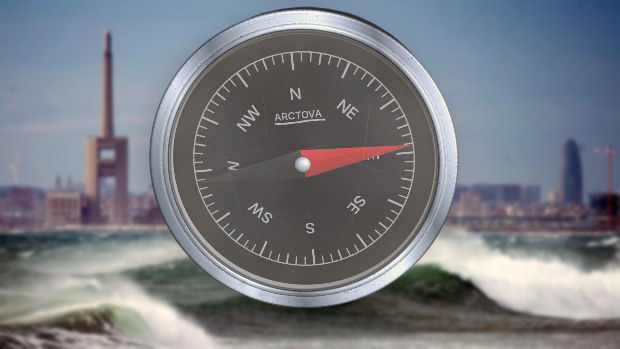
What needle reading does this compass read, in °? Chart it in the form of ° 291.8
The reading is ° 85
